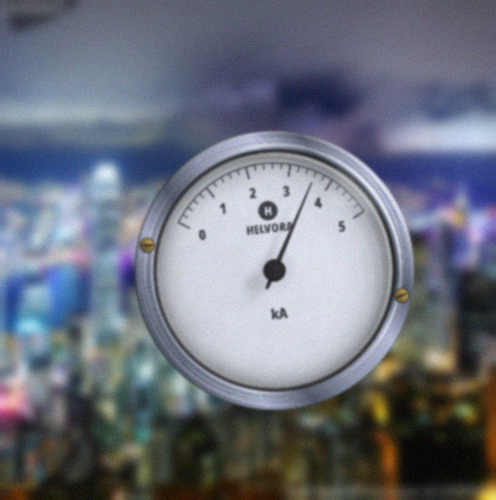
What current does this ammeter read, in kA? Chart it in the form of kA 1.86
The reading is kA 3.6
